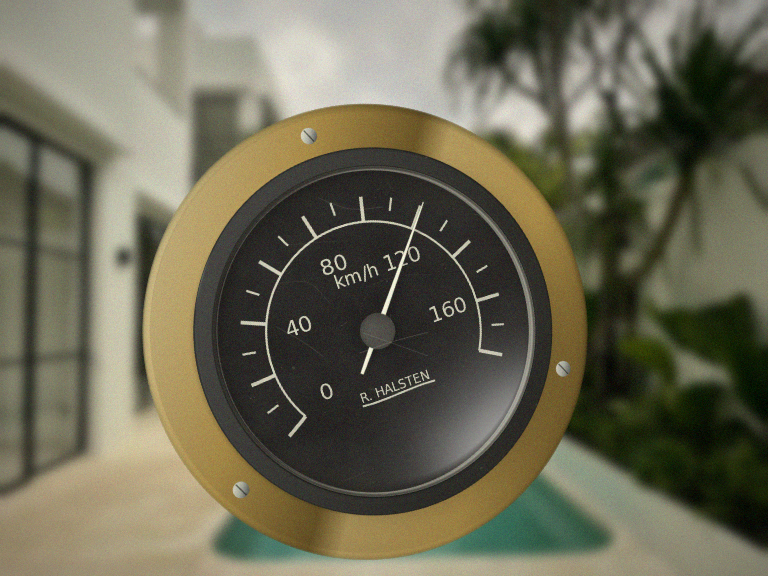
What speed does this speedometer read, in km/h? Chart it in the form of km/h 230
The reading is km/h 120
